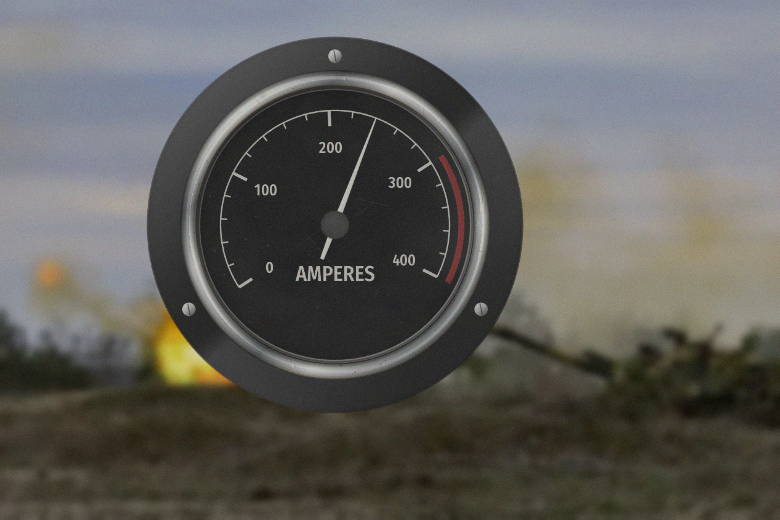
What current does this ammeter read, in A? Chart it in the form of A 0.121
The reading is A 240
